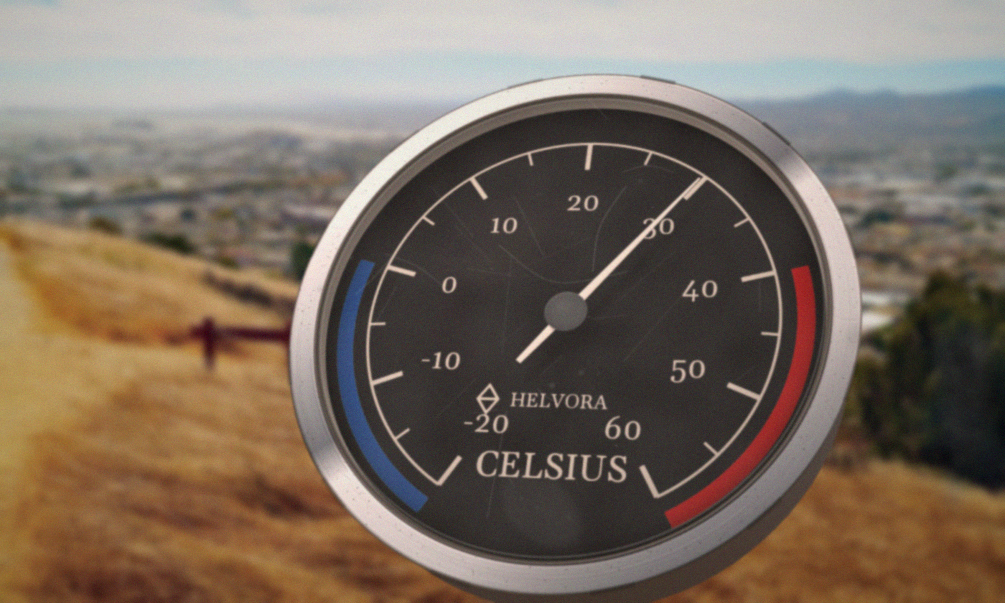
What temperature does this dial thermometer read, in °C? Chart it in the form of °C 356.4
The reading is °C 30
